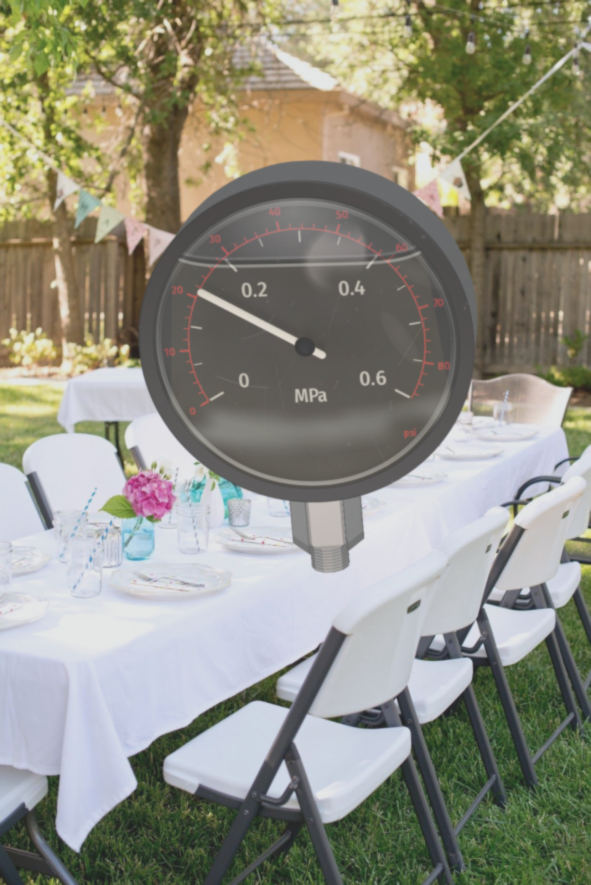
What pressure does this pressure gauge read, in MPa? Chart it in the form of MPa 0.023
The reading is MPa 0.15
